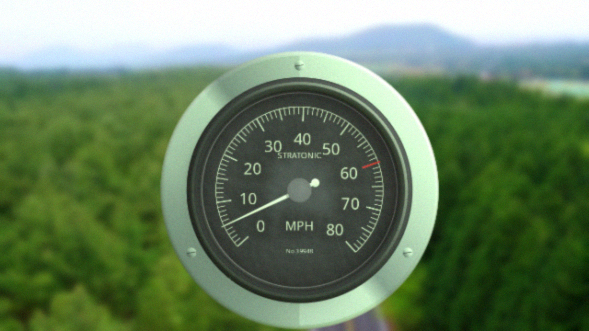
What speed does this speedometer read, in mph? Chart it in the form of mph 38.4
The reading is mph 5
